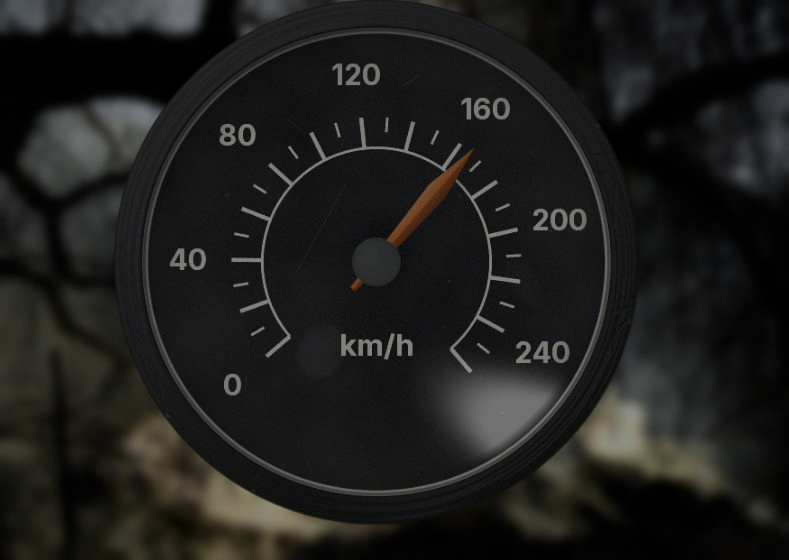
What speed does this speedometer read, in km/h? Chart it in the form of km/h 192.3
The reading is km/h 165
